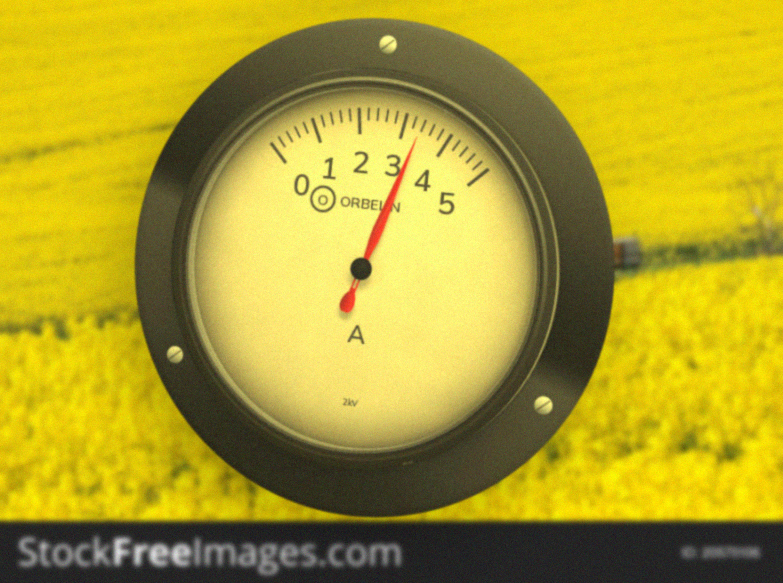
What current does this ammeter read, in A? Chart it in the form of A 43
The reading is A 3.4
